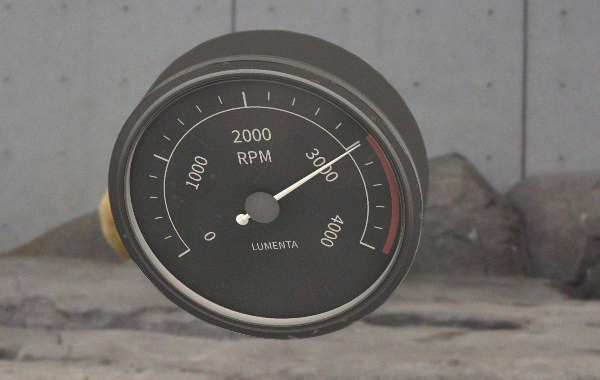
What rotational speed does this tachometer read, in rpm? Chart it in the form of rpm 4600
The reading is rpm 3000
